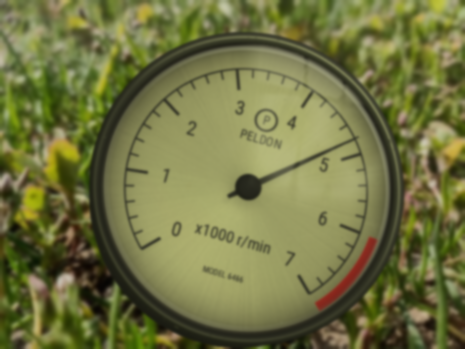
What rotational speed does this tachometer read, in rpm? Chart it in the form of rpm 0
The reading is rpm 4800
